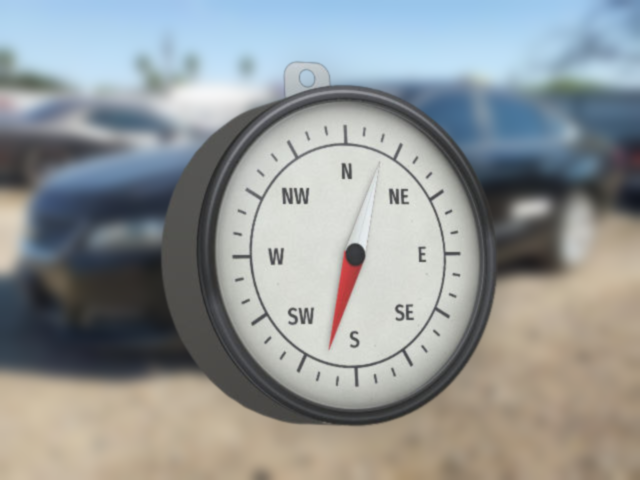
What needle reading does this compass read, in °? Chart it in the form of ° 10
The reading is ° 200
